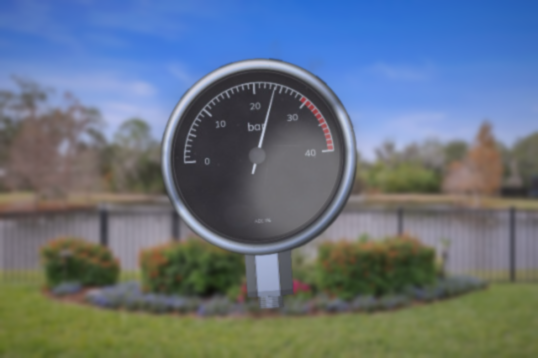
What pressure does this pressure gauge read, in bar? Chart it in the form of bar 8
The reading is bar 24
